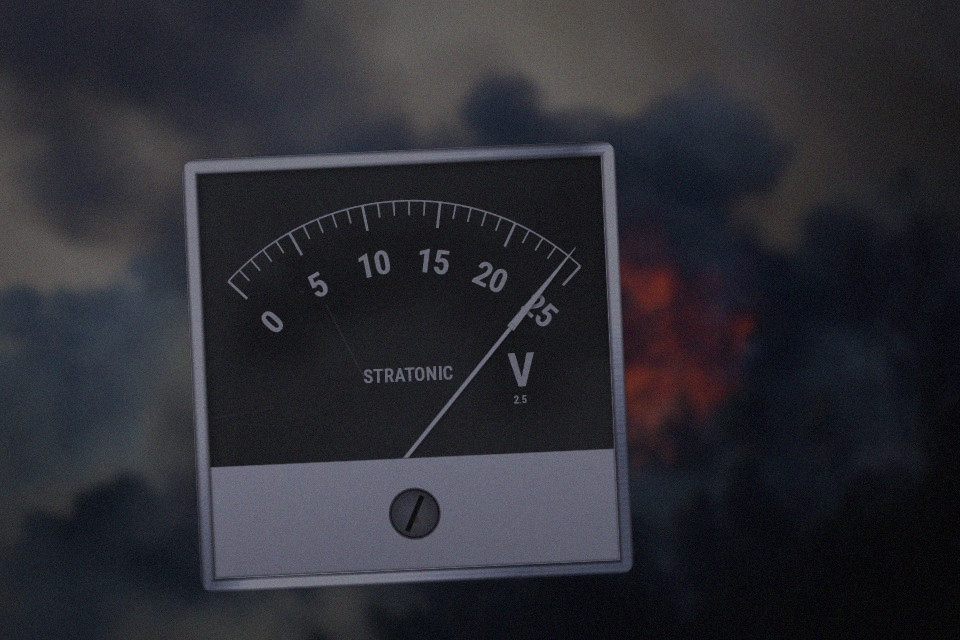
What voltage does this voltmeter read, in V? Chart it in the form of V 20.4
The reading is V 24
